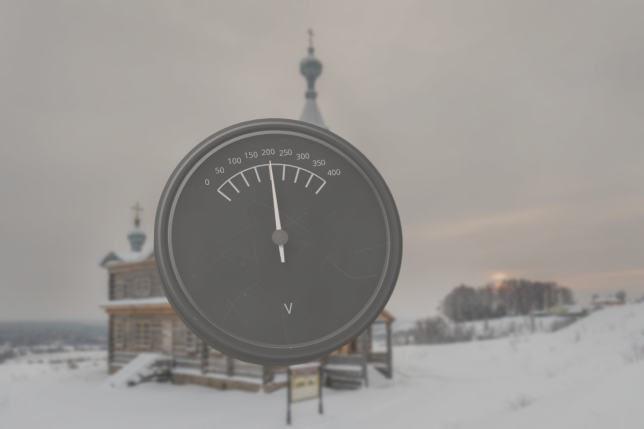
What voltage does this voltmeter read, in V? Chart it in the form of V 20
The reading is V 200
